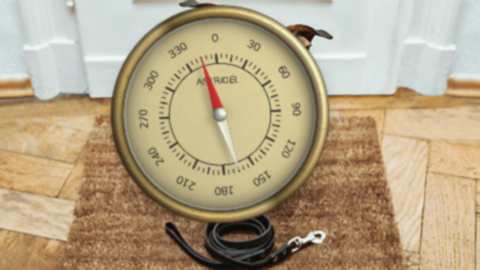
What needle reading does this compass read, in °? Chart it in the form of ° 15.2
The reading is ° 345
